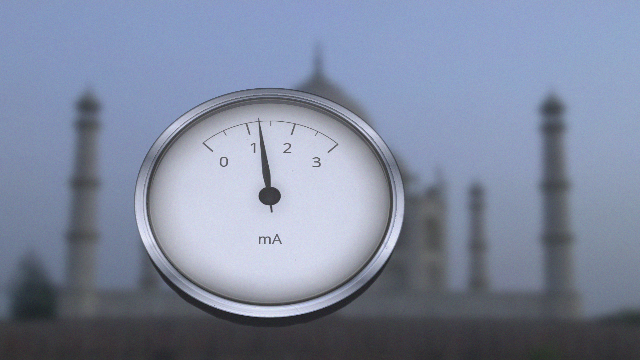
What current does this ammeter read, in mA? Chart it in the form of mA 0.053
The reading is mA 1.25
